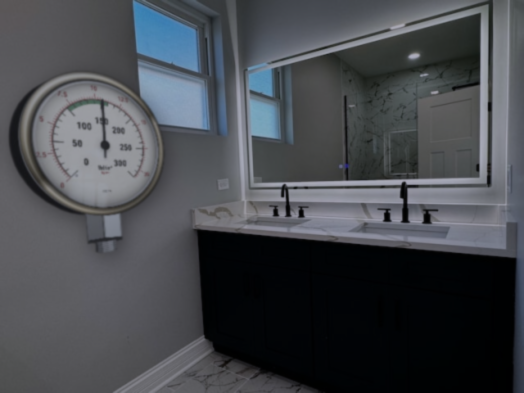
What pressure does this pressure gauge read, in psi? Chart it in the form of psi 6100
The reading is psi 150
